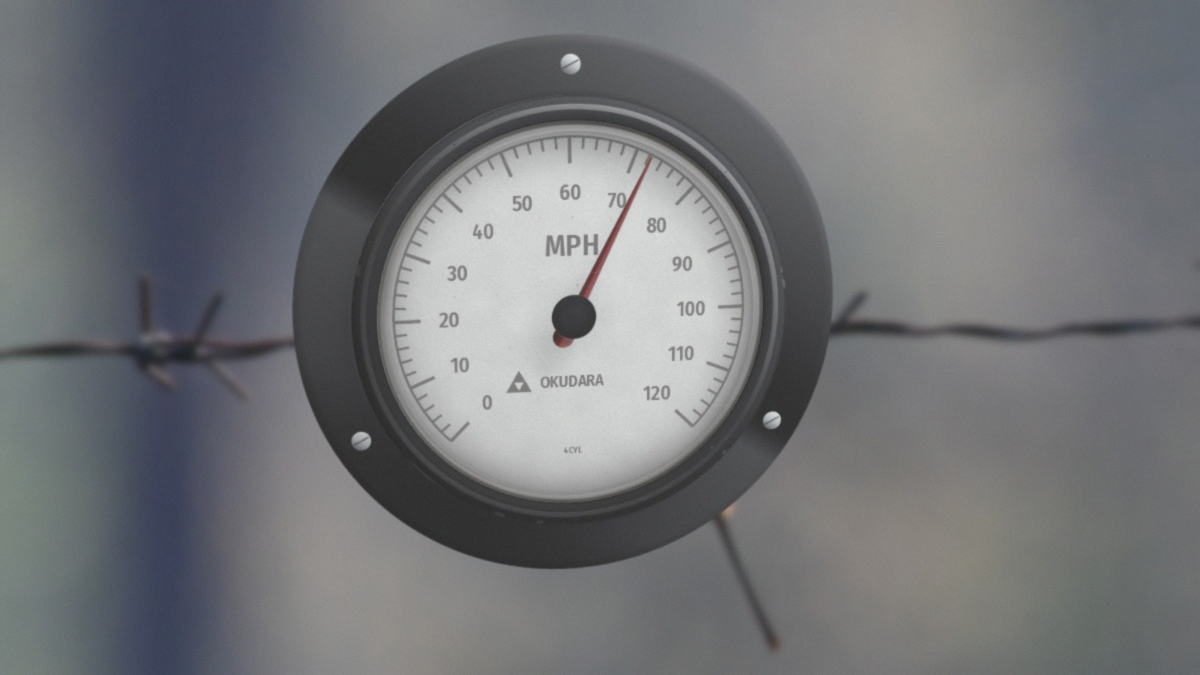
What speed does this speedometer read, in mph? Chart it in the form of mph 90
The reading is mph 72
